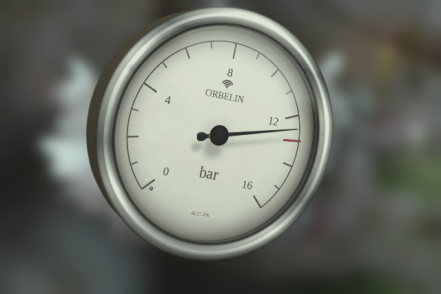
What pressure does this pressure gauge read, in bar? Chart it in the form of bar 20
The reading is bar 12.5
